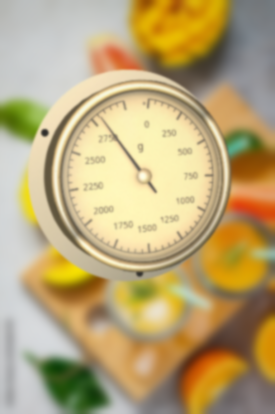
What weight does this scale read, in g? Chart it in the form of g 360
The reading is g 2800
